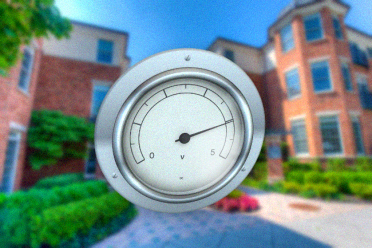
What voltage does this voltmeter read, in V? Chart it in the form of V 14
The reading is V 4
